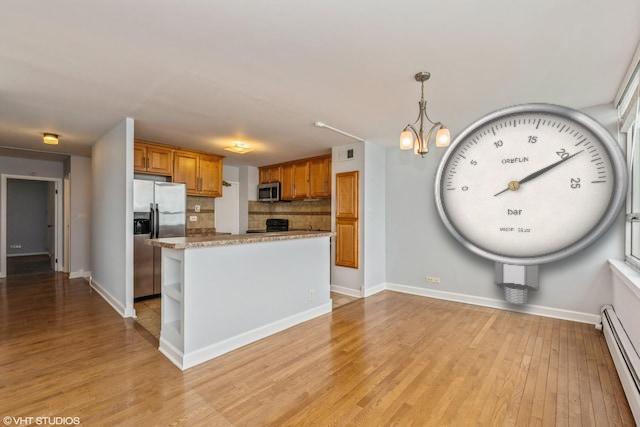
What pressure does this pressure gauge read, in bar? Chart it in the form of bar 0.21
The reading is bar 21
